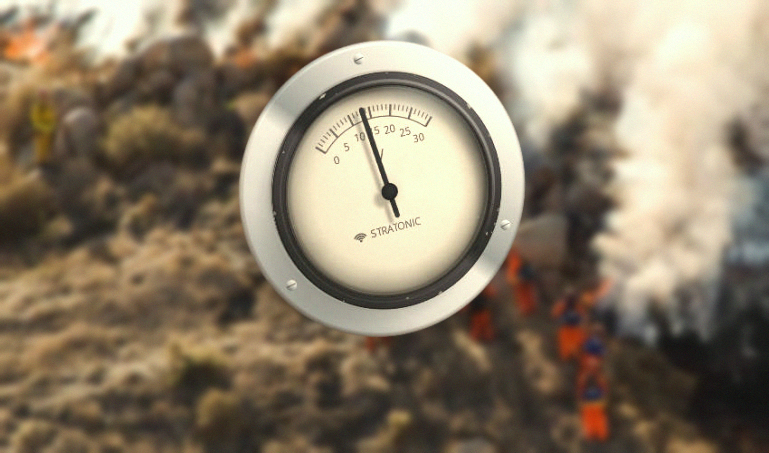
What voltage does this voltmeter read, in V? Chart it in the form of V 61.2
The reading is V 13
